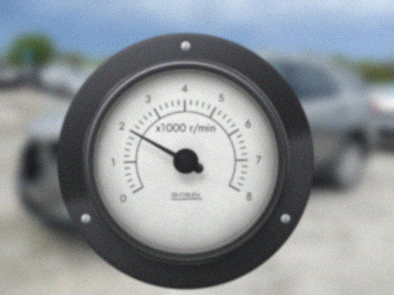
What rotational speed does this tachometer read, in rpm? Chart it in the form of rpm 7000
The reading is rpm 2000
